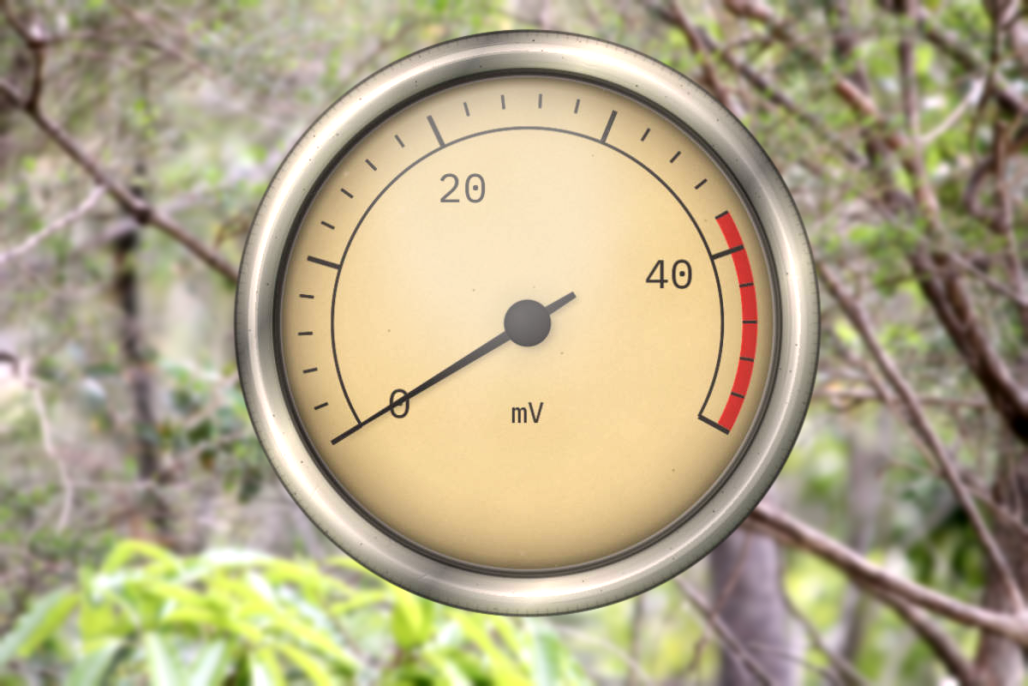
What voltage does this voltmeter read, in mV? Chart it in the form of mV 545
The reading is mV 0
